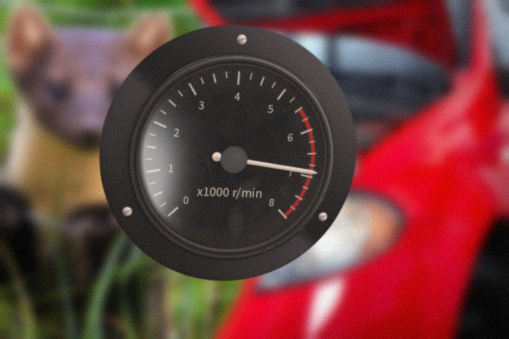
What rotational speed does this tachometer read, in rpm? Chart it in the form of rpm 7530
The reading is rpm 6875
